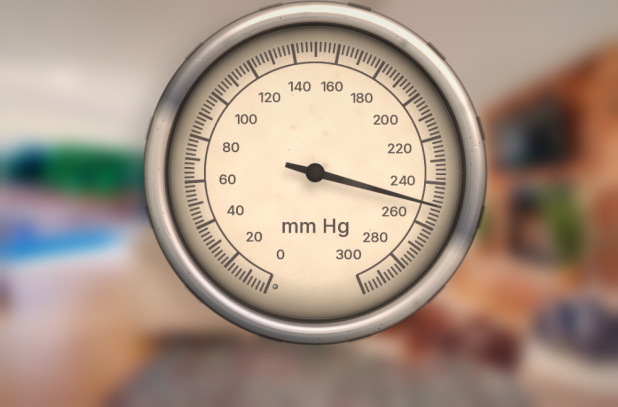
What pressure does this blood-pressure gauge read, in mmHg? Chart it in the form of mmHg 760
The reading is mmHg 250
